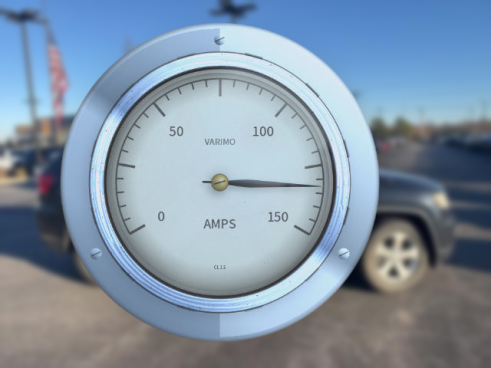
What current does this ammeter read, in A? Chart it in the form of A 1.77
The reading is A 132.5
